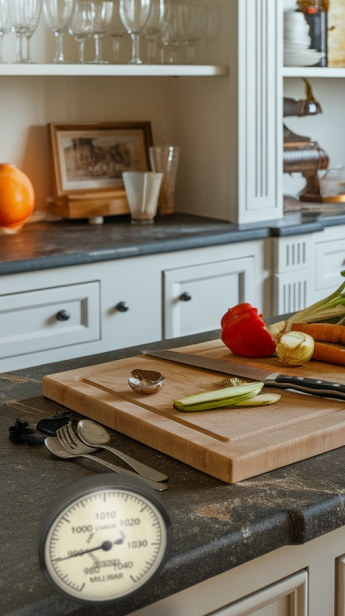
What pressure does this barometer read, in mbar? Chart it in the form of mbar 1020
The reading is mbar 990
